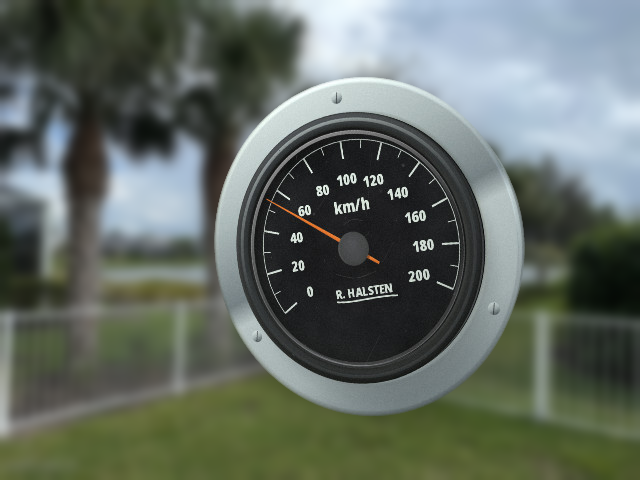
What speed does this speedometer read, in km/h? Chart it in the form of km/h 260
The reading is km/h 55
